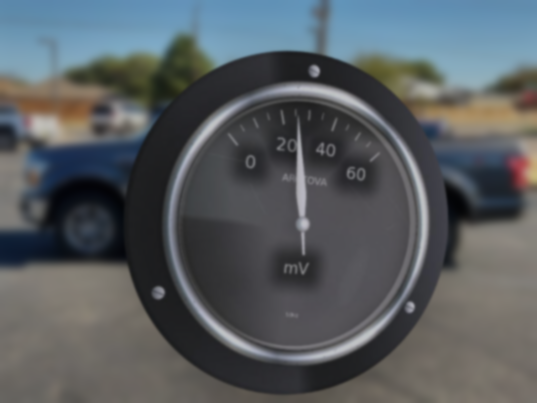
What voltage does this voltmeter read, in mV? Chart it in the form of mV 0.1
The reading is mV 25
